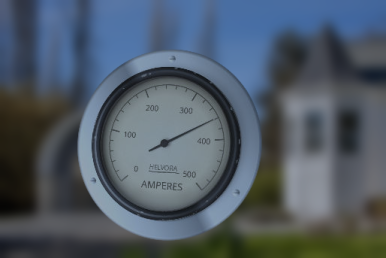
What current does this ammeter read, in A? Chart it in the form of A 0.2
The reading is A 360
